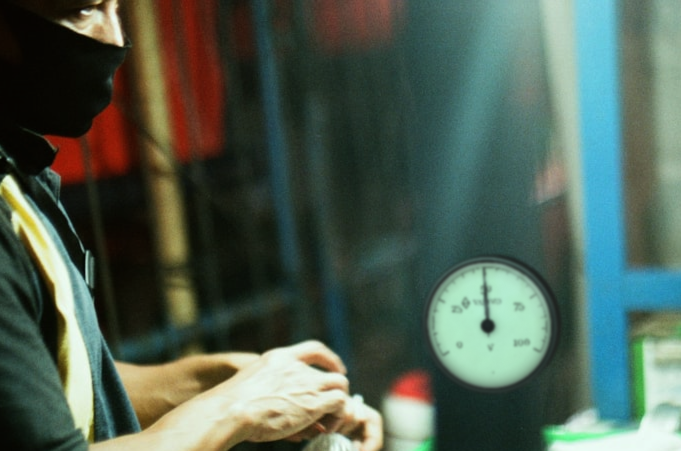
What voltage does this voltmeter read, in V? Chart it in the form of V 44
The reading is V 50
